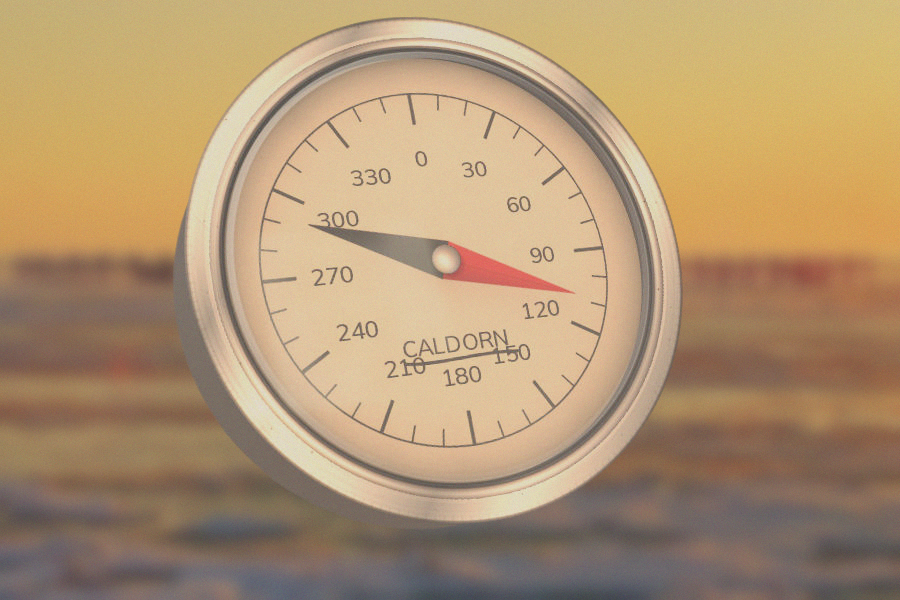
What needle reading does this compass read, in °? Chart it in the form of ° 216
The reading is ° 110
